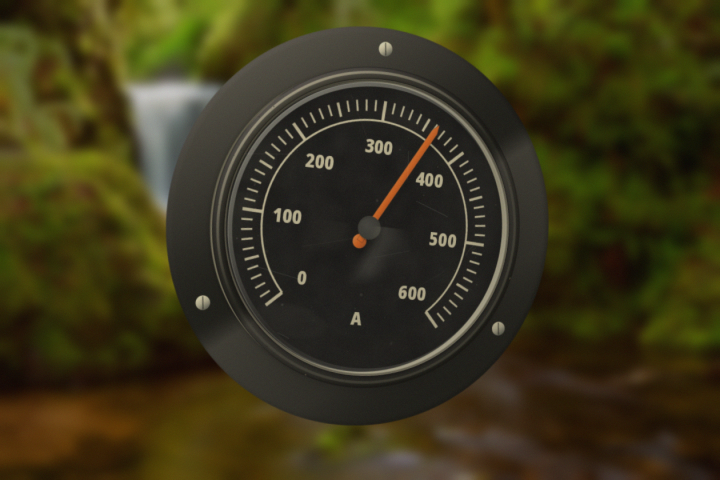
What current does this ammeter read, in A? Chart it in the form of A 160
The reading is A 360
